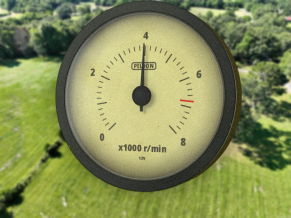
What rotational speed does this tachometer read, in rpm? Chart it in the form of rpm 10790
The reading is rpm 4000
